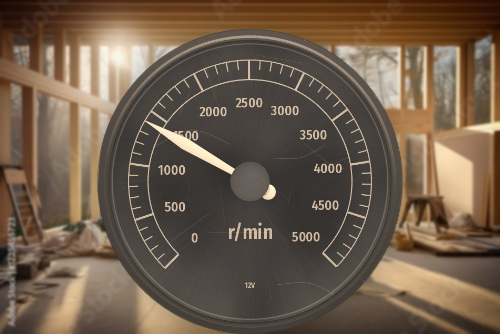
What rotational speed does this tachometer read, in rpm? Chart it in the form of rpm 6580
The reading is rpm 1400
